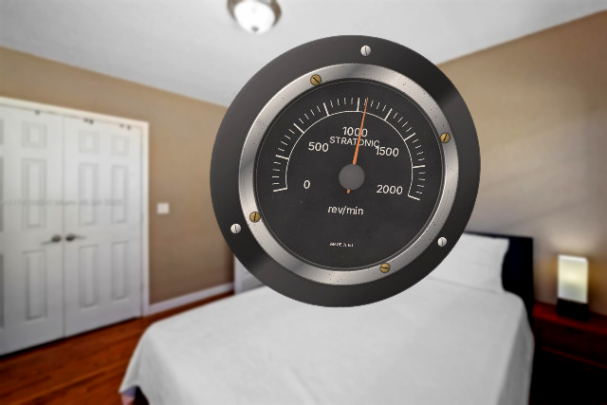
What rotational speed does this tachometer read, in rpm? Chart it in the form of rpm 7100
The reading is rpm 1050
